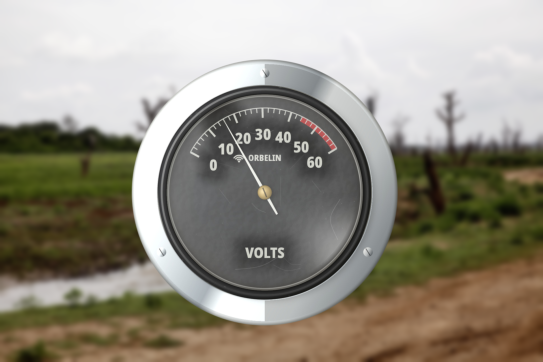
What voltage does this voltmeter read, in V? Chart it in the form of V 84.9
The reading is V 16
